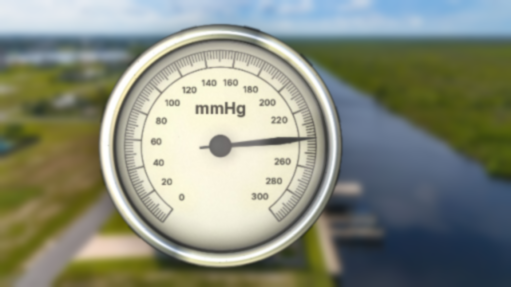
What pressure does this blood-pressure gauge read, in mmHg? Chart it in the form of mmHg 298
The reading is mmHg 240
